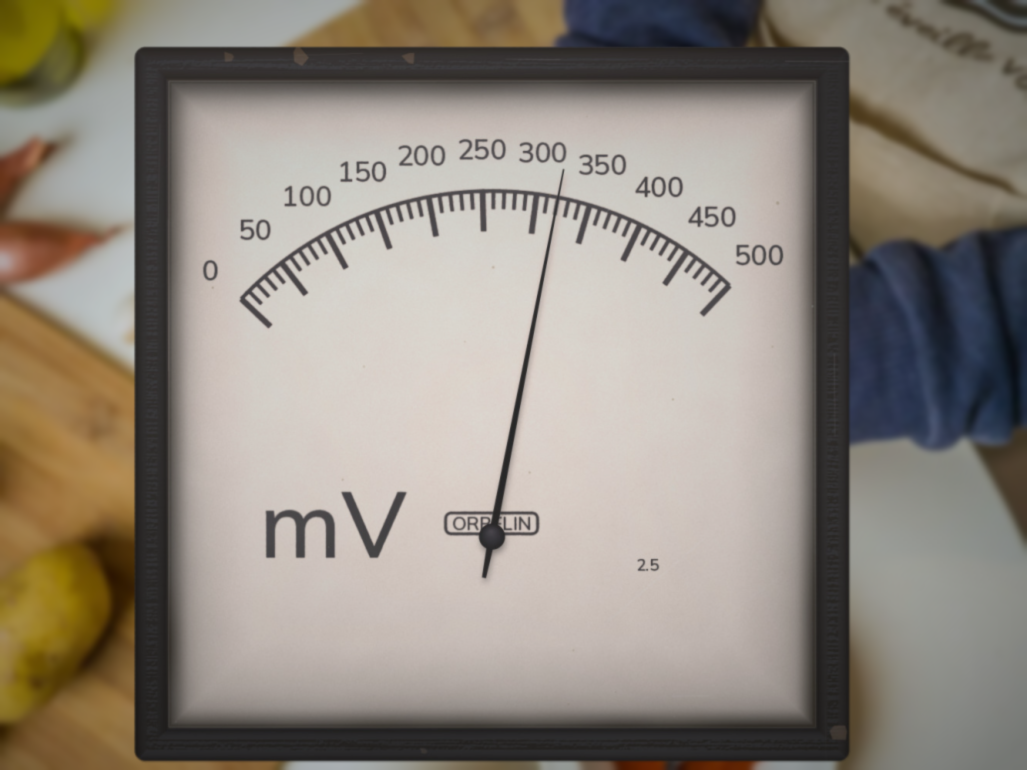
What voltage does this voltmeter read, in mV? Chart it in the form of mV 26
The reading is mV 320
